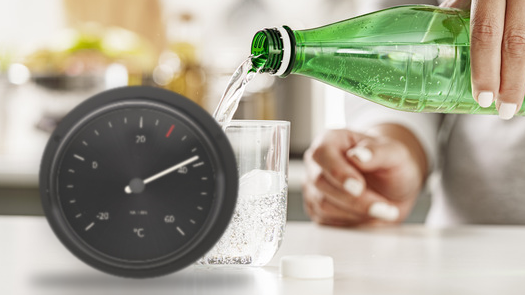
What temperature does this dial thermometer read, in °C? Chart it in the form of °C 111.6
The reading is °C 38
